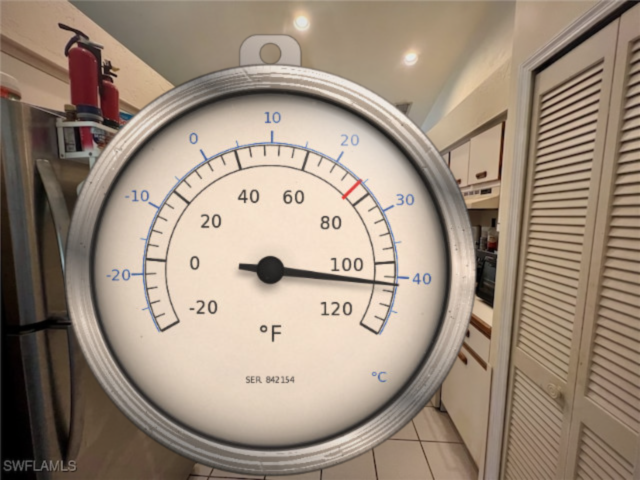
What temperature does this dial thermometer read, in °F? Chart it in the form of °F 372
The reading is °F 106
